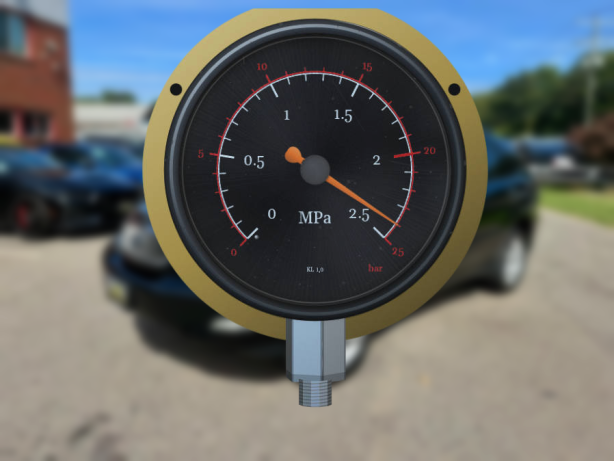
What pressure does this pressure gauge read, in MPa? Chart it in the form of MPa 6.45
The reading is MPa 2.4
